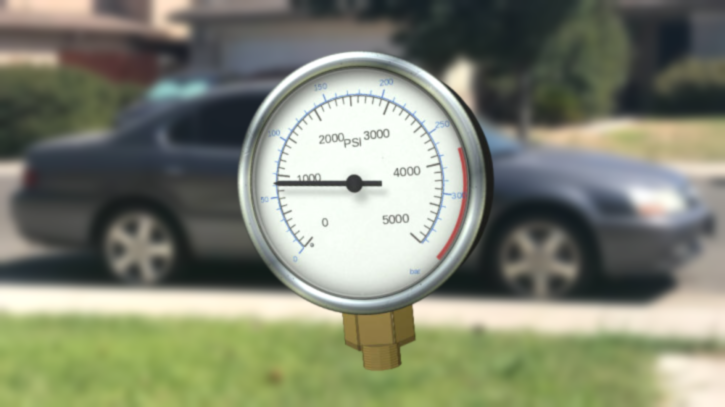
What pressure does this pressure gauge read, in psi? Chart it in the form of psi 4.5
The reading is psi 900
